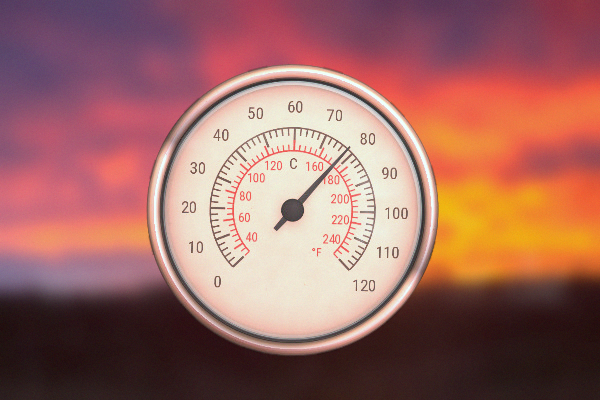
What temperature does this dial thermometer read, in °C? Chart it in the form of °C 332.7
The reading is °C 78
